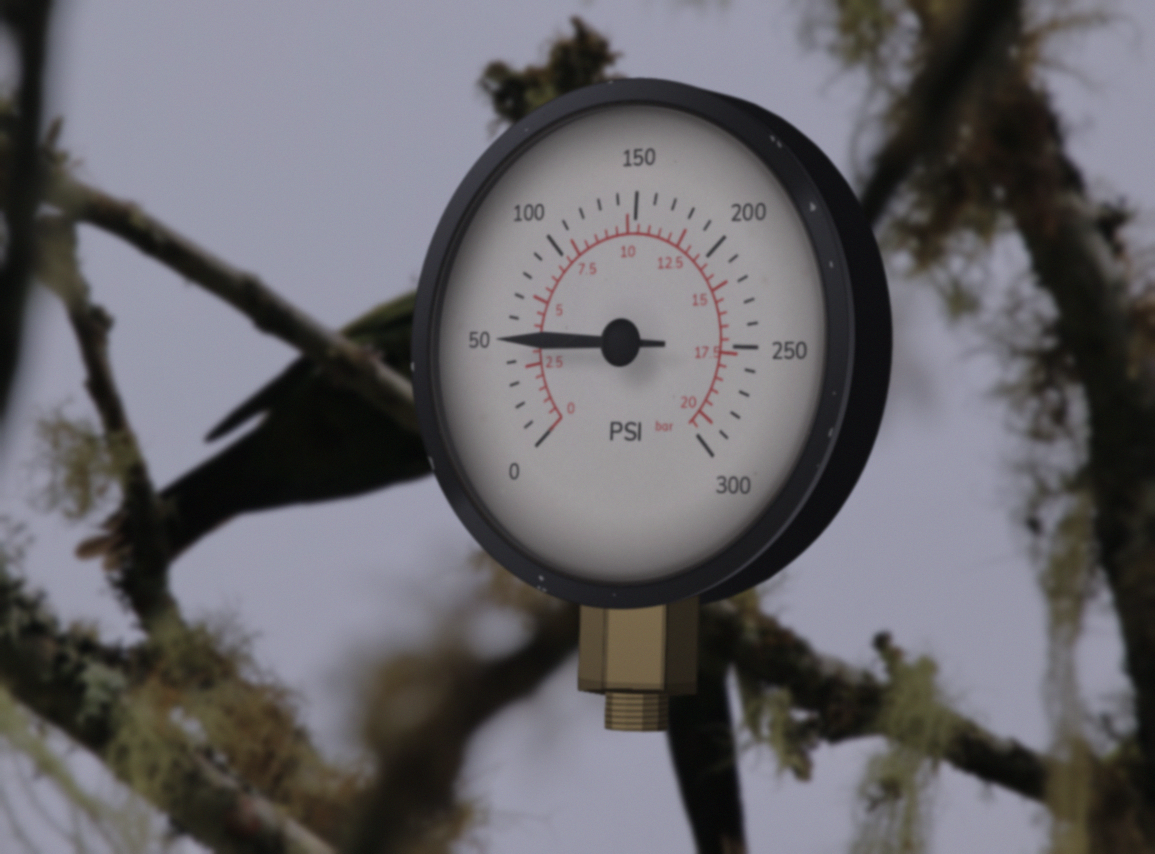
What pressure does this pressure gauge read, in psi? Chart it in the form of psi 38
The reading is psi 50
